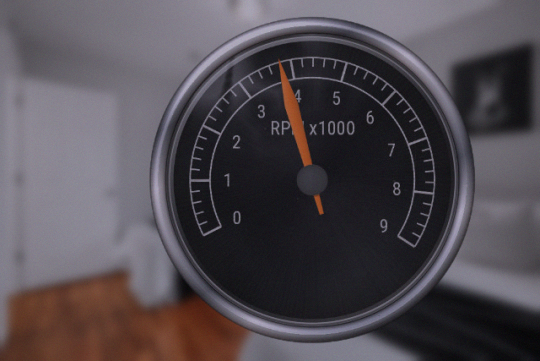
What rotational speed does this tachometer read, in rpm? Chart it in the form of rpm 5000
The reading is rpm 3800
